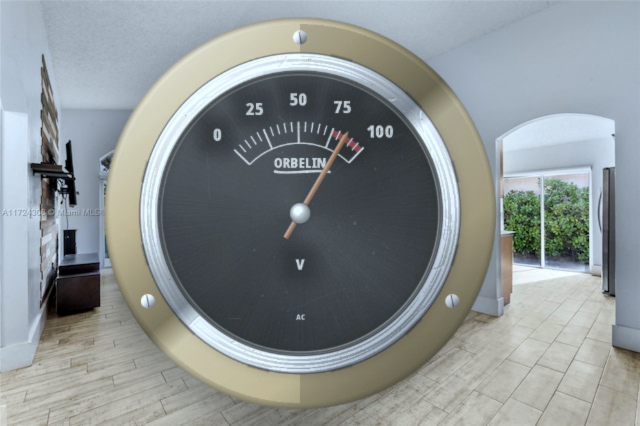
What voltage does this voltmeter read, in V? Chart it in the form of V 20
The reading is V 85
